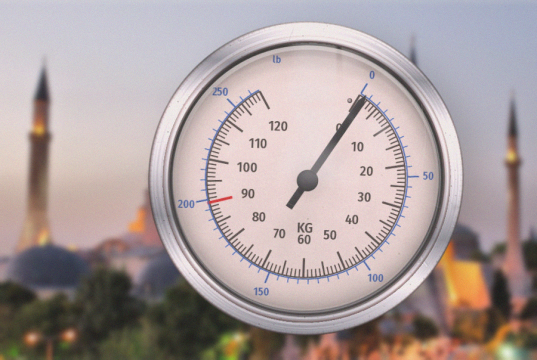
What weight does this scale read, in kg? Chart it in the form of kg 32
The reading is kg 1
